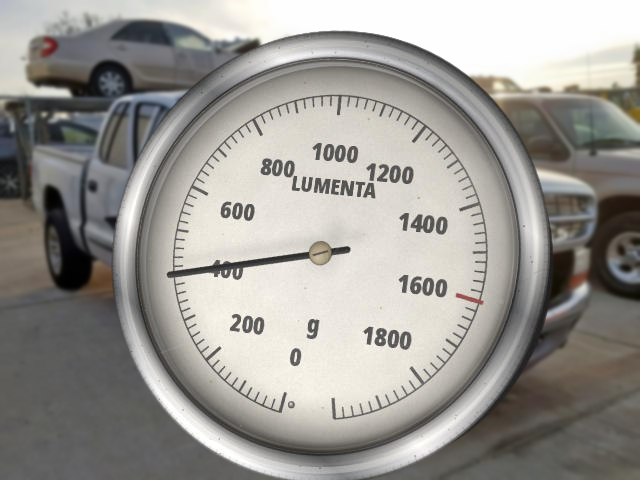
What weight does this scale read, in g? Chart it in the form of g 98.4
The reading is g 400
